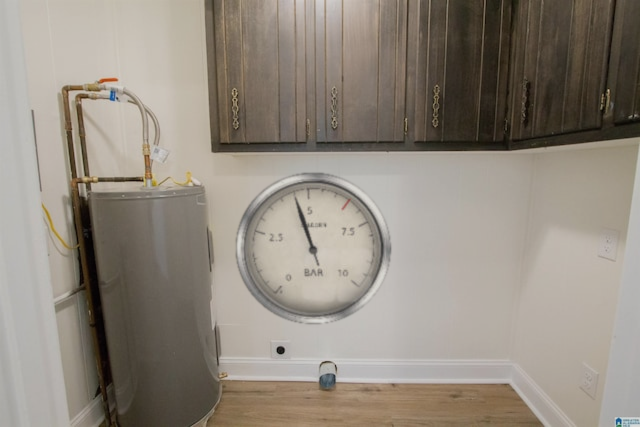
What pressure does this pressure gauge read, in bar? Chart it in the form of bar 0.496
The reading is bar 4.5
